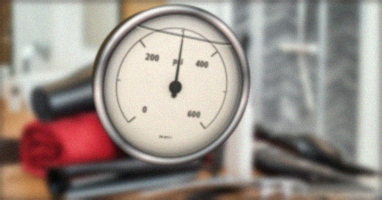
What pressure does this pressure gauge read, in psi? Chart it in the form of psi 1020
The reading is psi 300
